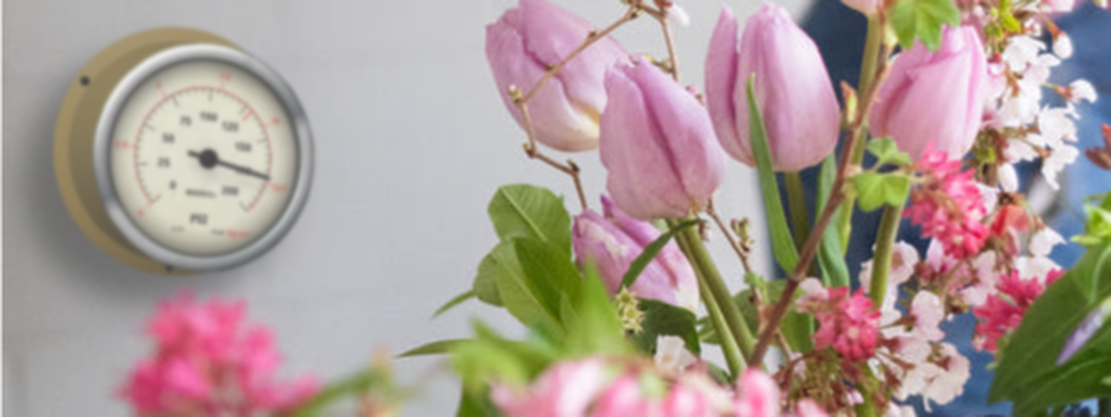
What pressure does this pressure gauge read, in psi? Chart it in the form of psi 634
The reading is psi 175
